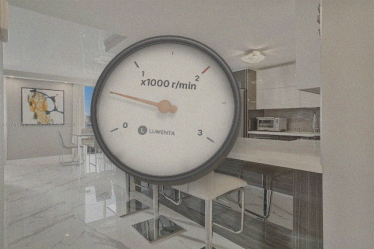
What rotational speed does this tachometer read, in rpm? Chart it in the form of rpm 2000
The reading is rpm 500
